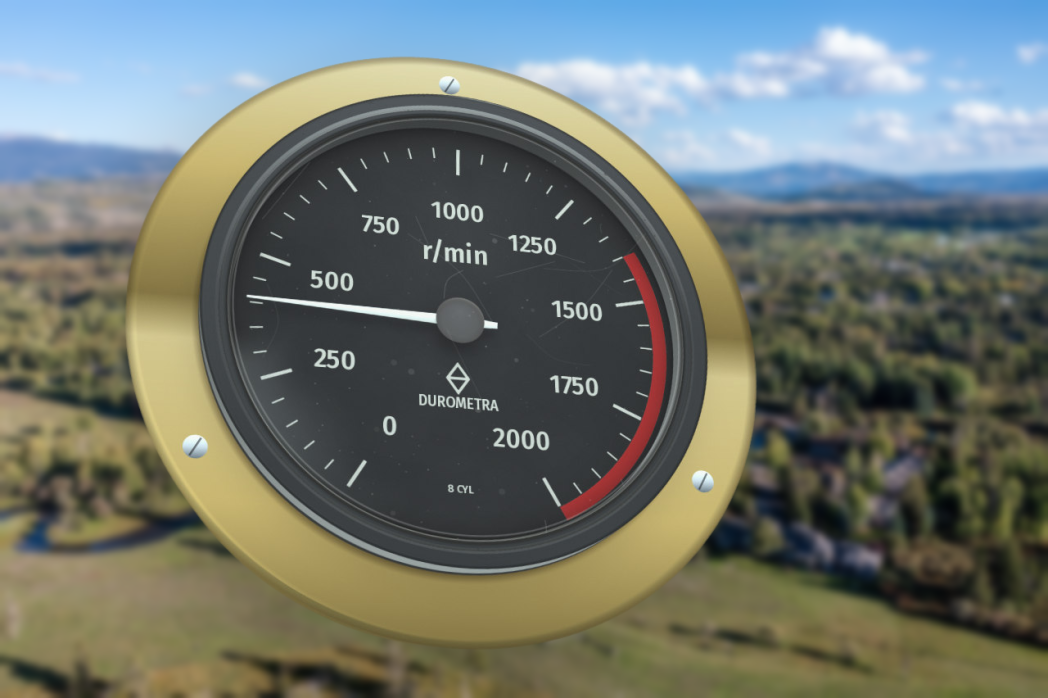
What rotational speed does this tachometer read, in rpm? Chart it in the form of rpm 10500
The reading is rpm 400
